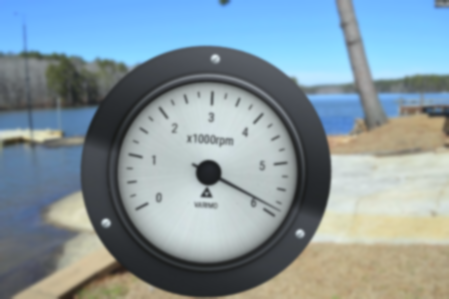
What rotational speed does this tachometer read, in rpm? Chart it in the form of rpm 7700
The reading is rpm 5875
